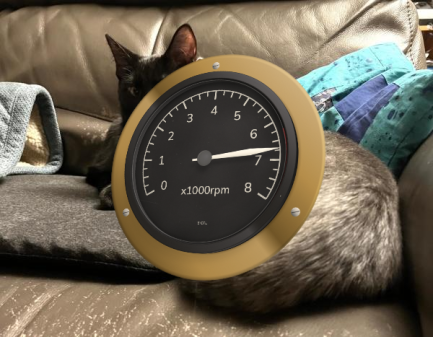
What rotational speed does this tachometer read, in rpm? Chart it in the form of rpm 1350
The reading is rpm 6750
